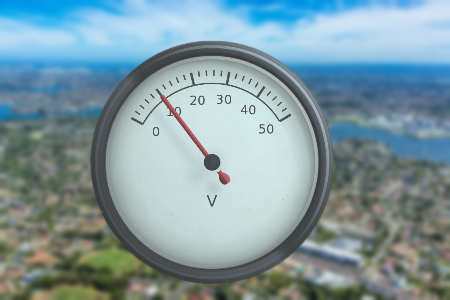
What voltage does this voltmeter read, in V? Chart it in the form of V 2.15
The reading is V 10
